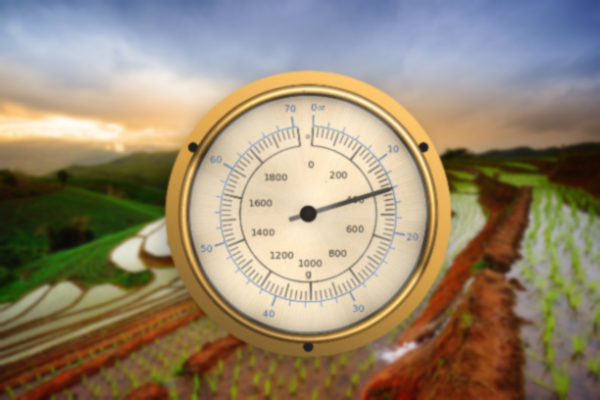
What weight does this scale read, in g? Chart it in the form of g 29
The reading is g 400
